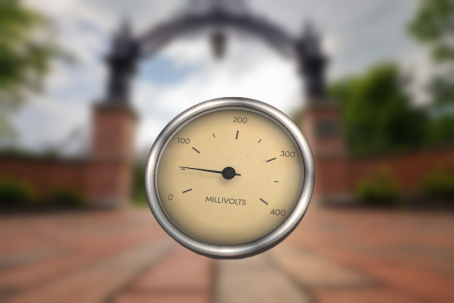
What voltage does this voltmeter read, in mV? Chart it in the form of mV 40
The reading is mV 50
